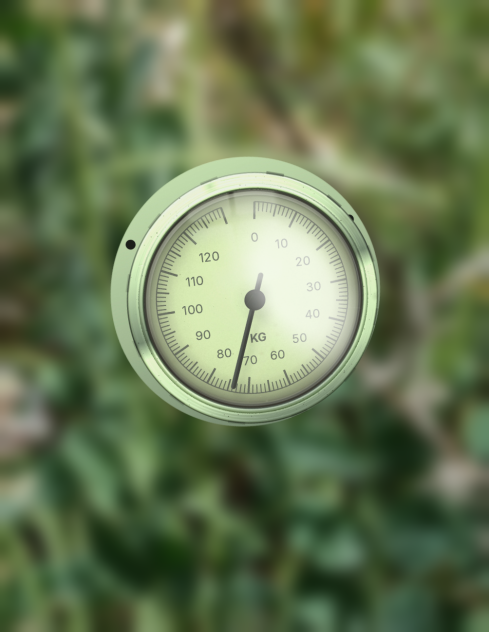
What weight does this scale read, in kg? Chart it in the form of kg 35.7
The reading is kg 74
